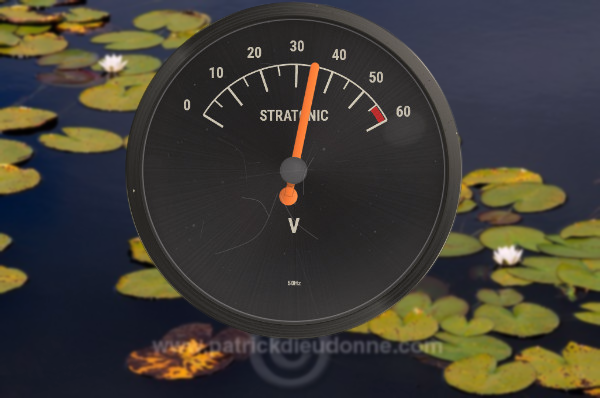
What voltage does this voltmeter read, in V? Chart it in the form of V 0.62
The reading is V 35
